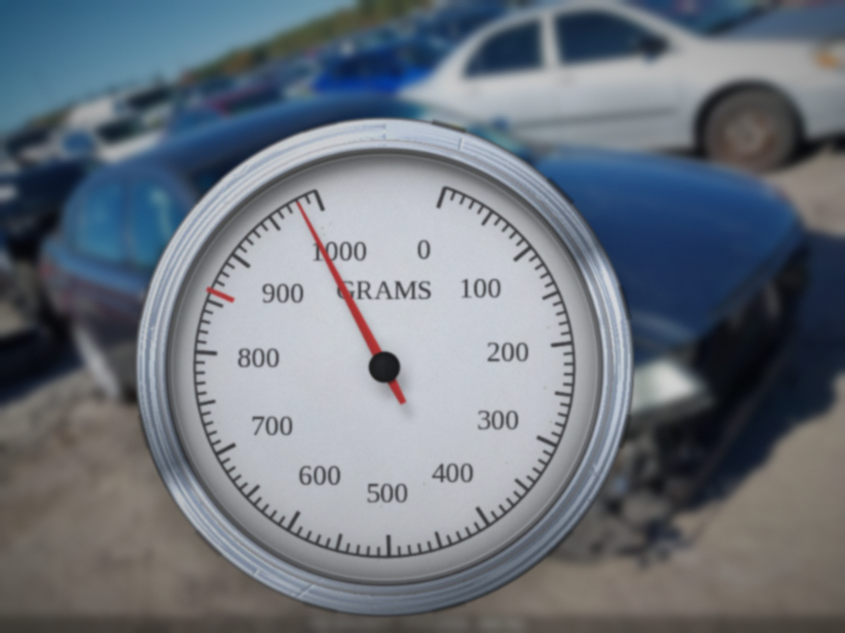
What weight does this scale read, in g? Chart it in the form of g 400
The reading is g 980
